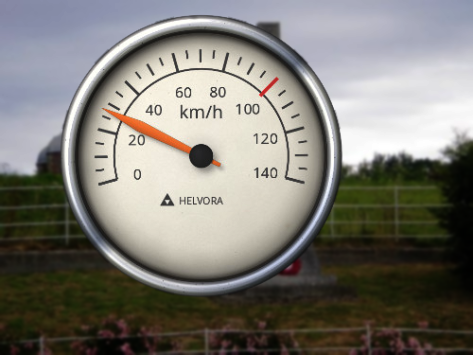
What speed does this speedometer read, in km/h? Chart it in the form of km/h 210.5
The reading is km/h 27.5
